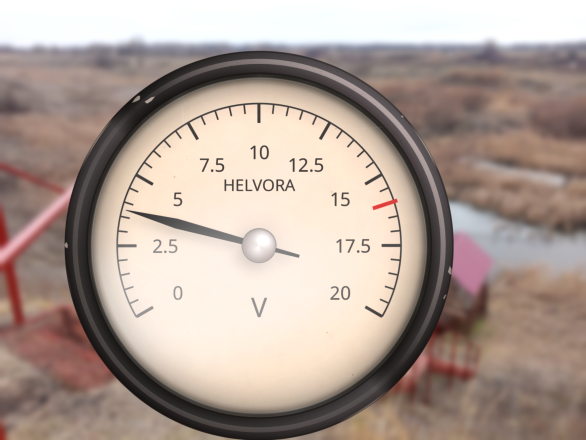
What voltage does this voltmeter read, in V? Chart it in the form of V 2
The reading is V 3.75
